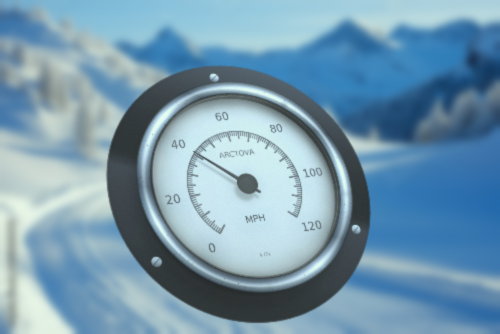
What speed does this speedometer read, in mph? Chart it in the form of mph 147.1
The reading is mph 40
